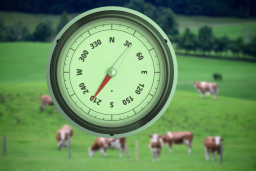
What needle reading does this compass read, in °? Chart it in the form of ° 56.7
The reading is ° 215
